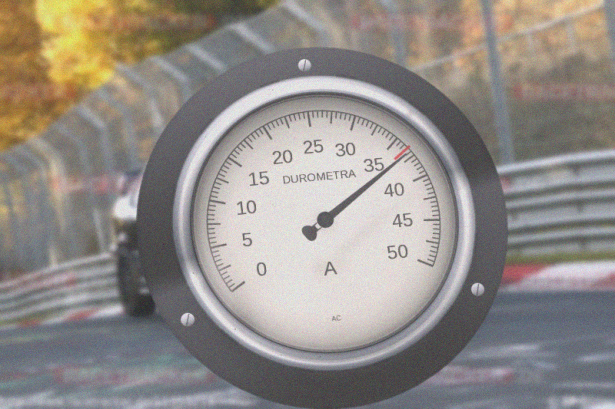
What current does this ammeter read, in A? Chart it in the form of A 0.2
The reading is A 37
